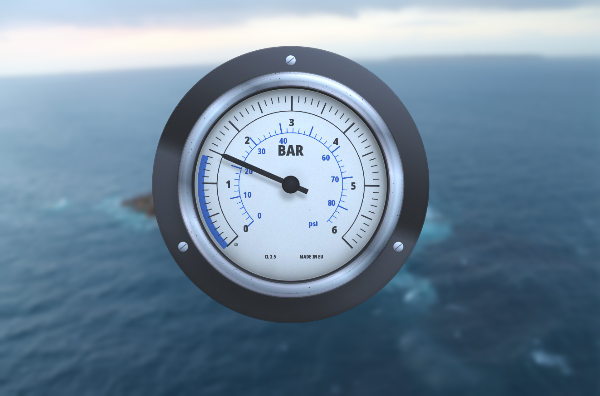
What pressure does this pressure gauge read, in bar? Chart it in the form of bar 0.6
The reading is bar 1.5
